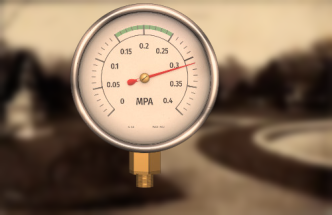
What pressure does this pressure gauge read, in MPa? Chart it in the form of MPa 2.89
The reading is MPa 0.31
